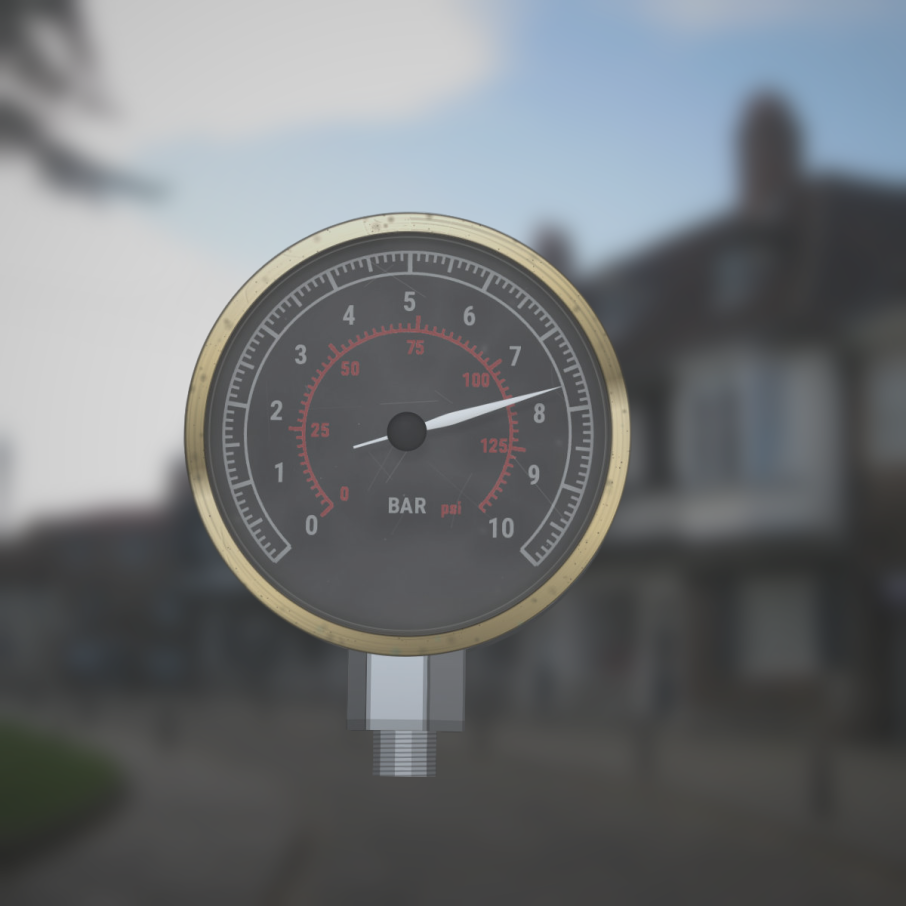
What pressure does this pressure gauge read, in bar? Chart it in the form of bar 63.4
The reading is bar 7.7
